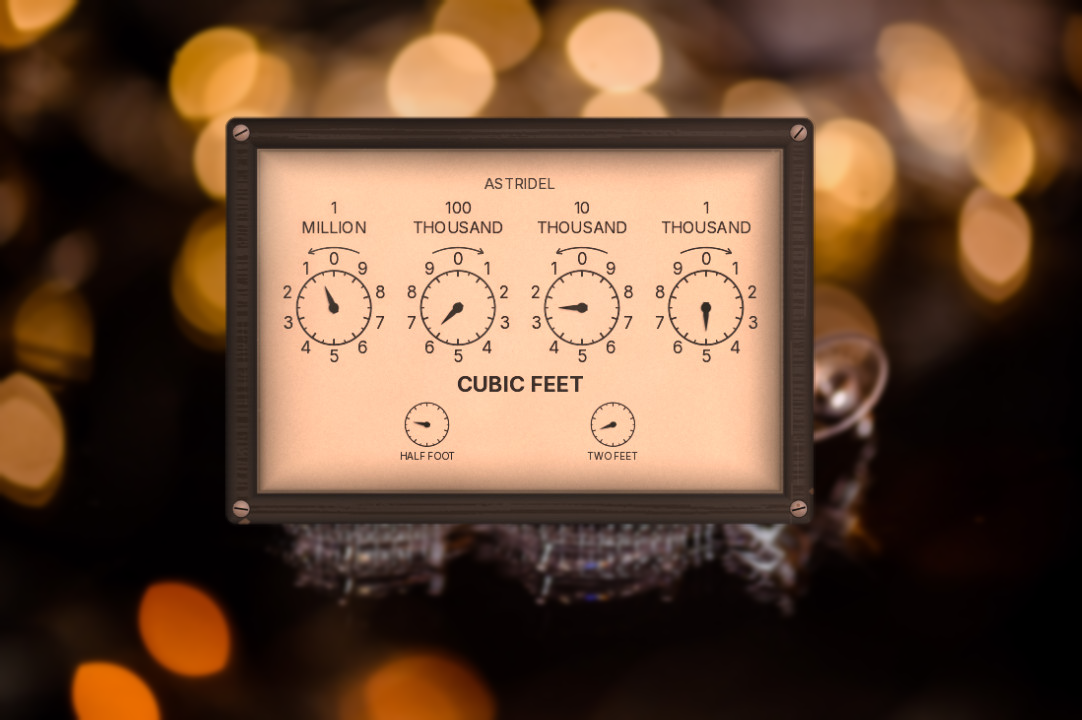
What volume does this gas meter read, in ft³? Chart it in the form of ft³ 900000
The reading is ft³ 62500
